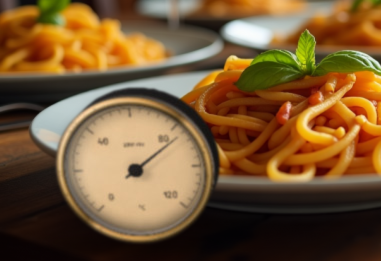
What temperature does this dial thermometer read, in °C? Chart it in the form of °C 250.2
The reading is °C 84
